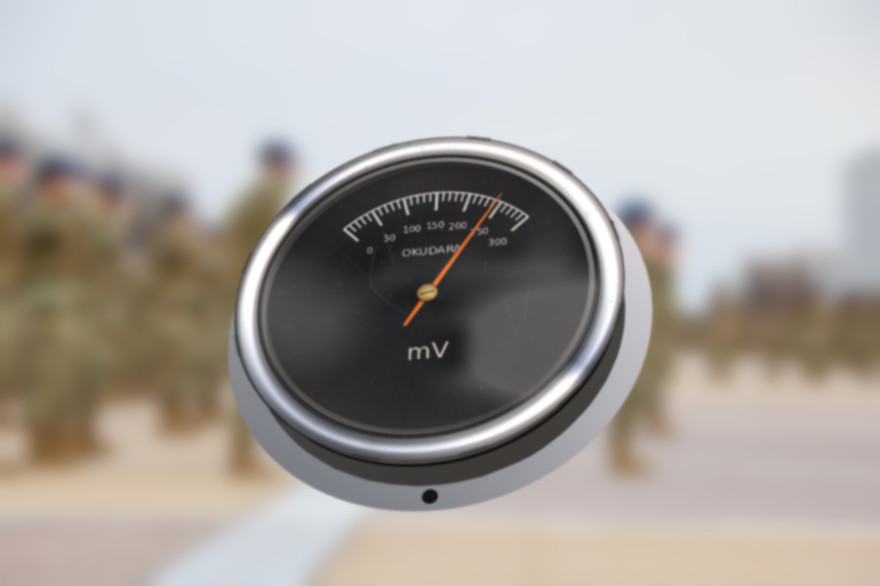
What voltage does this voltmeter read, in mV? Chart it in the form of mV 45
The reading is mV 250
